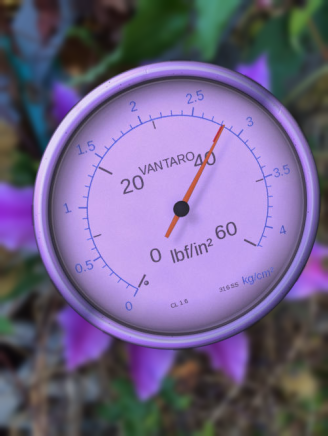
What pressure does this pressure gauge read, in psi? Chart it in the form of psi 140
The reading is psi 40
